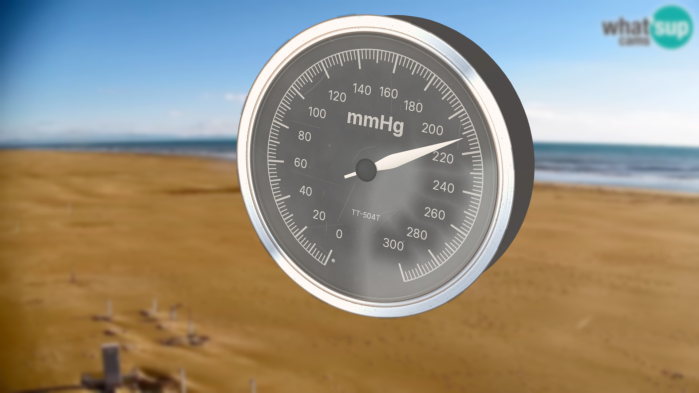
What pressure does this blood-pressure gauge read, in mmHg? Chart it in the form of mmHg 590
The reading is mmHg 212
